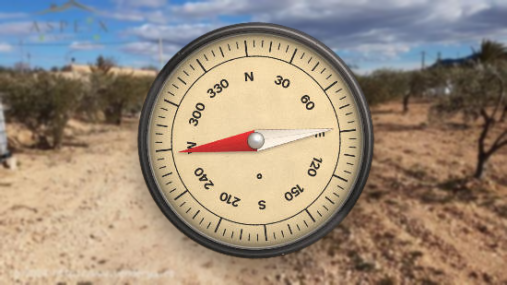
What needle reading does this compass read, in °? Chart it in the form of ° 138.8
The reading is ° 267.5
